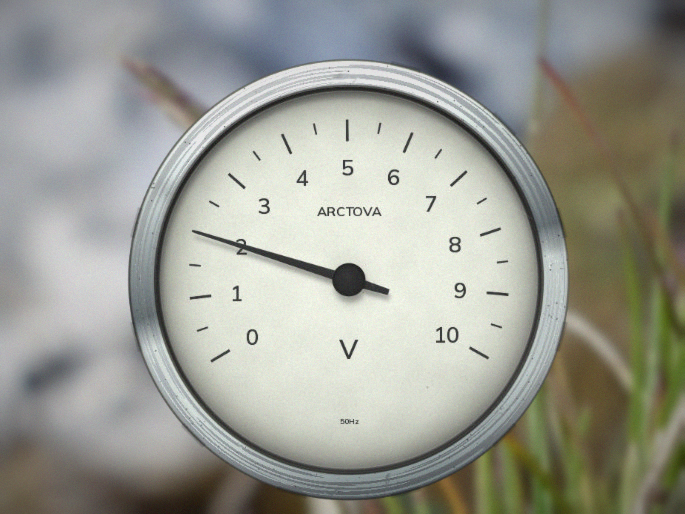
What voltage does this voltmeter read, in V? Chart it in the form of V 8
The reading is V 2
